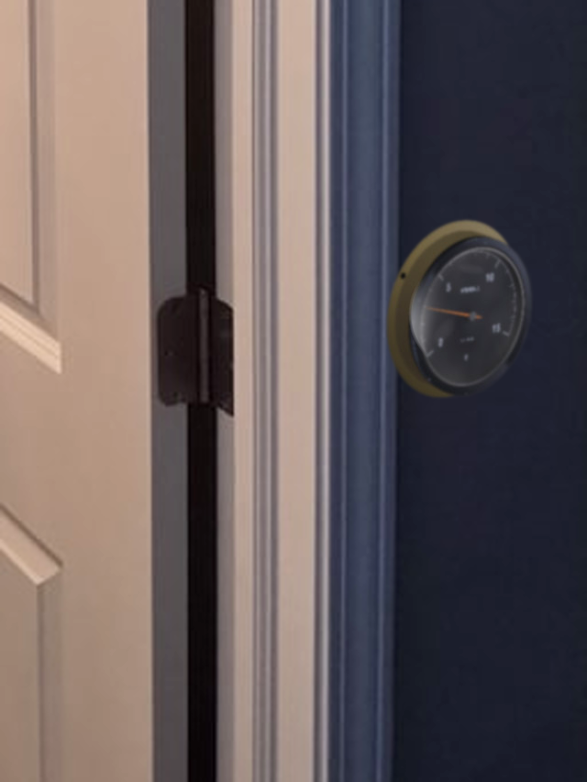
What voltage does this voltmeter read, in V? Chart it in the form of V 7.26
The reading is V 3
